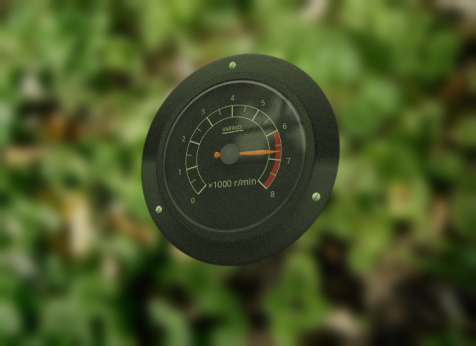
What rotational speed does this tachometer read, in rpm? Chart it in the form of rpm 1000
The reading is rpm 6750
